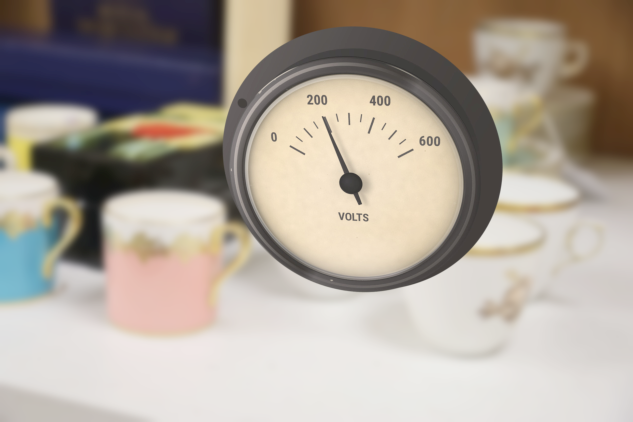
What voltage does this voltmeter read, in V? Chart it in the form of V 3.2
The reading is V 200
